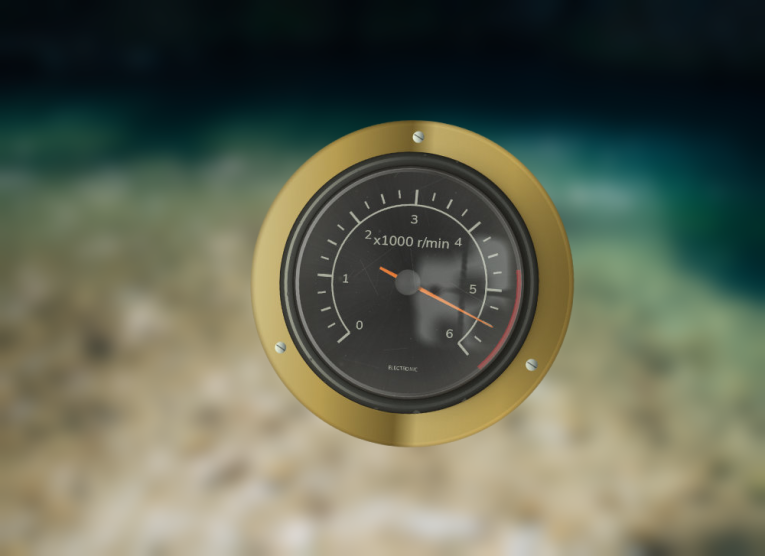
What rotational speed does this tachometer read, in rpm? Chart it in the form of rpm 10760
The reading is rpm 5500
